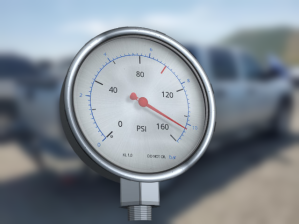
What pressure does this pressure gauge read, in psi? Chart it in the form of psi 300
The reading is psi 150
